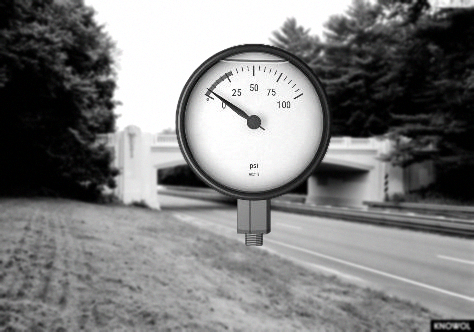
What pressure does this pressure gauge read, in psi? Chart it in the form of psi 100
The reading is psi 5
